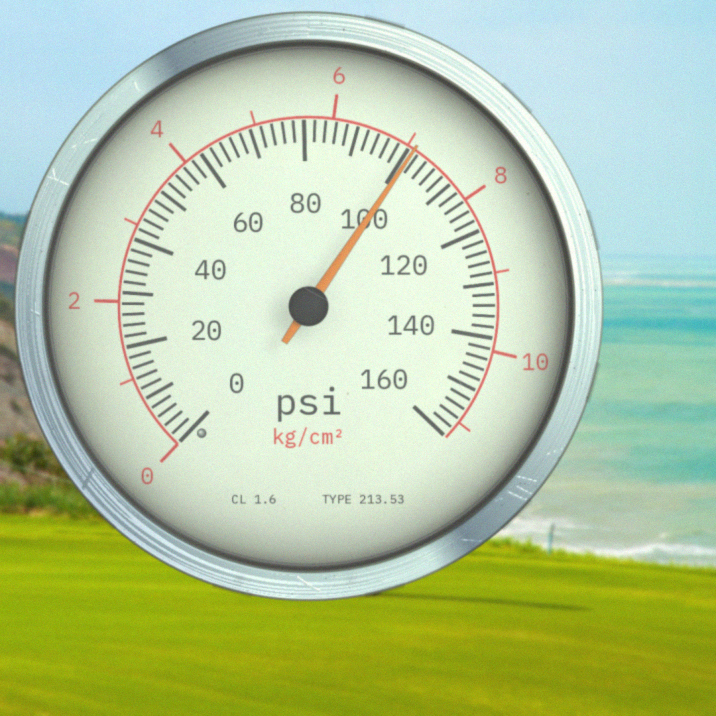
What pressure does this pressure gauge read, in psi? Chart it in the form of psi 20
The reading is psi 101
